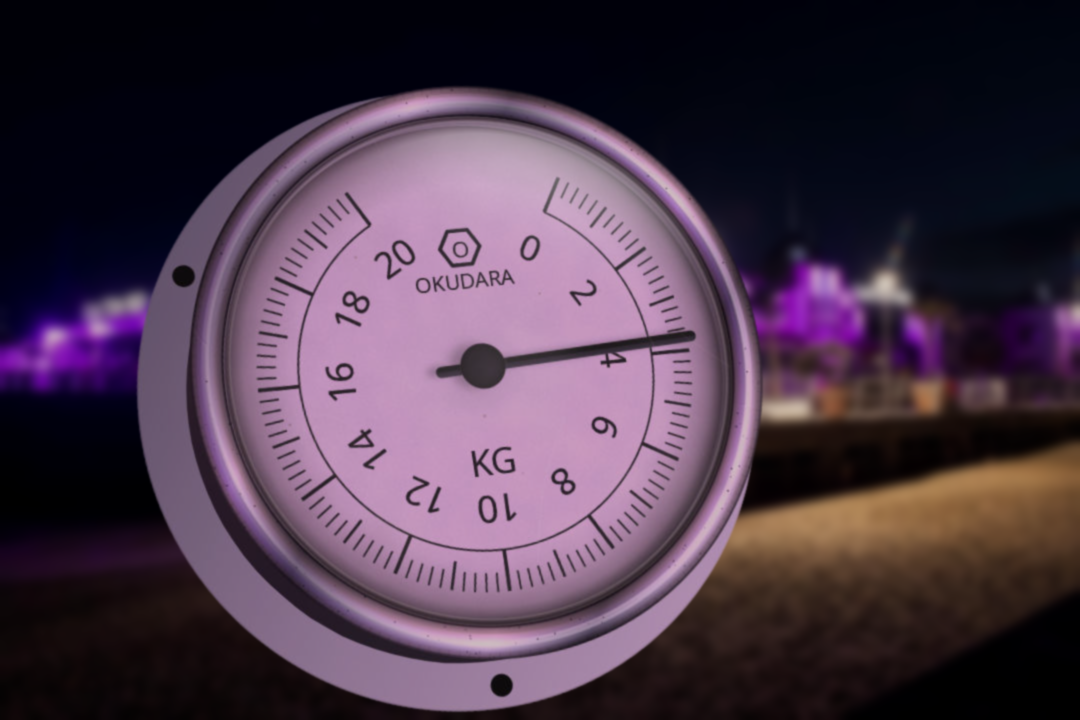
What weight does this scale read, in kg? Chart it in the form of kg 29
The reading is kg 3.8
